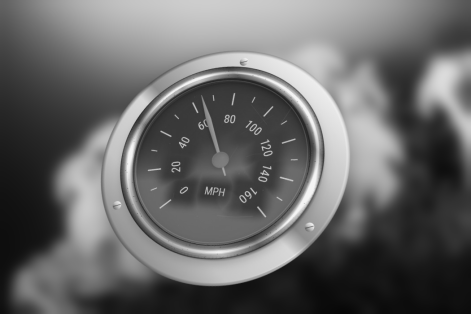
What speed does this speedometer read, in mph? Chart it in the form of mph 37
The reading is mph 65
